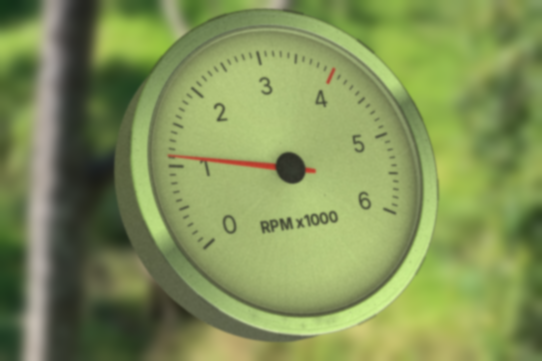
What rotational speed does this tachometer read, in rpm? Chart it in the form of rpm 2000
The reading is rpm 1100
